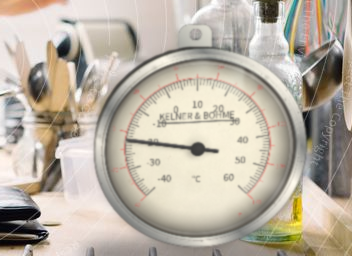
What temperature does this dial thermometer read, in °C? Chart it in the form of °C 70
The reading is °C -20
